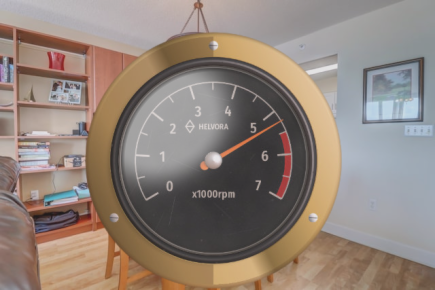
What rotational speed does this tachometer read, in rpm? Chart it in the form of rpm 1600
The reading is rpm 5250
